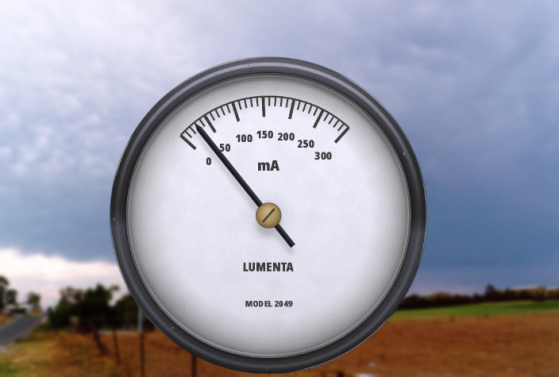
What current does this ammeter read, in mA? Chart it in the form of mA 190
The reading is mA 30
